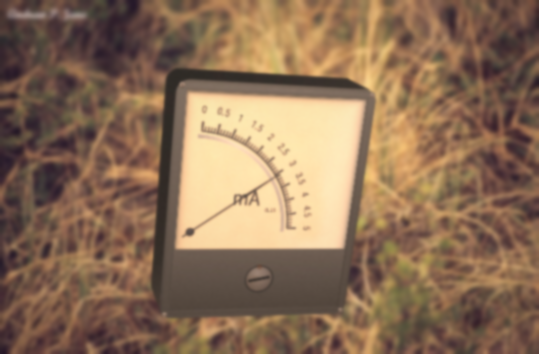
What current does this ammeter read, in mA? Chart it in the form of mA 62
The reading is mA 3
